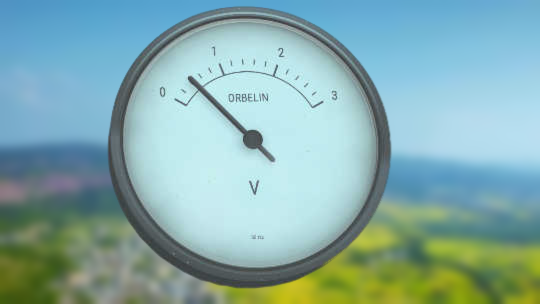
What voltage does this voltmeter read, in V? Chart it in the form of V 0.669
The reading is V 0.4
